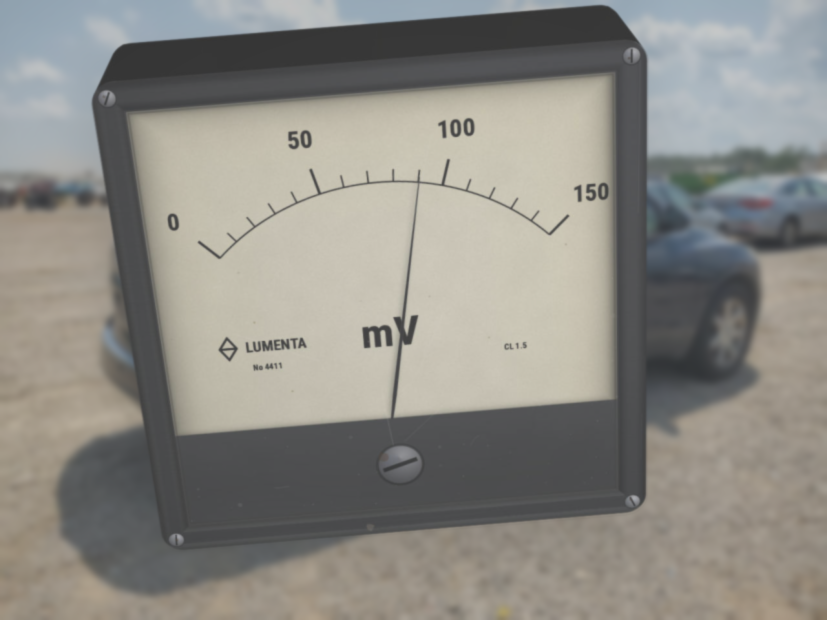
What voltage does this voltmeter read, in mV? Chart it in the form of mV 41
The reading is mV 90
